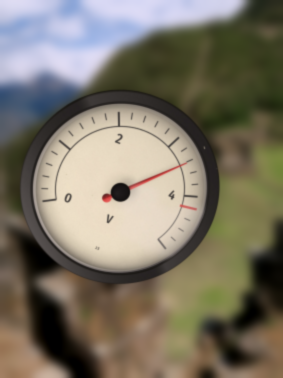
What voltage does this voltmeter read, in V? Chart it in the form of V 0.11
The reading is V 3.4
